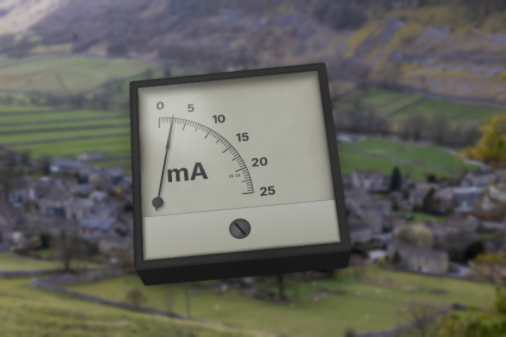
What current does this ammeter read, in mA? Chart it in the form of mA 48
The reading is mA 2.5
